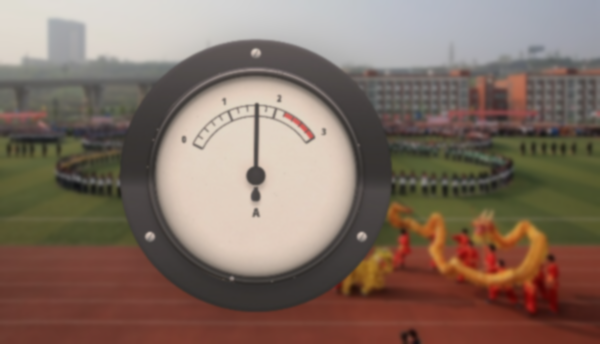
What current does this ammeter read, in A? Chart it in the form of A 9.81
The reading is A 1.6
